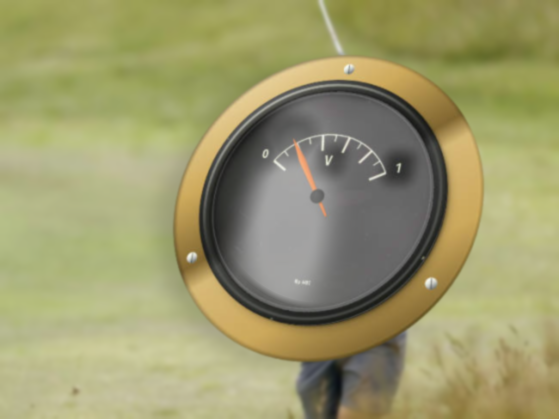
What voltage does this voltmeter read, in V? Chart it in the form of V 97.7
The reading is V 0.2
